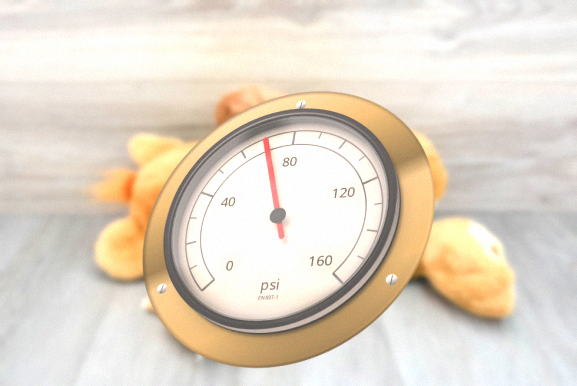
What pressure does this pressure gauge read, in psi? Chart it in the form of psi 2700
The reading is psi 70
